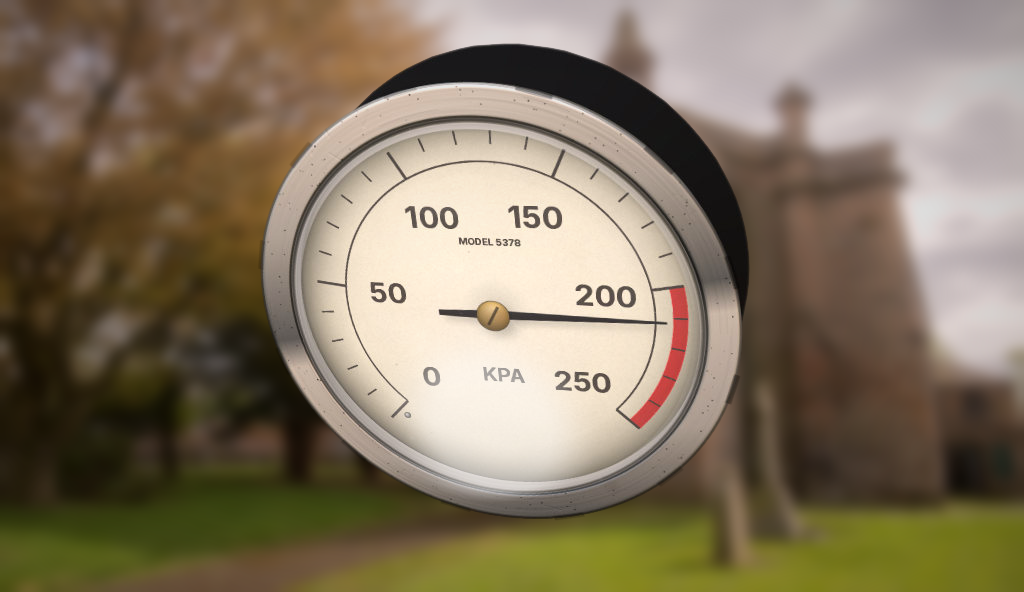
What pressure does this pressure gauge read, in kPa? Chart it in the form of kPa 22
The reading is kPa 210
